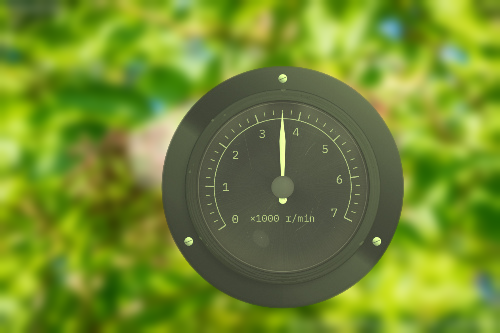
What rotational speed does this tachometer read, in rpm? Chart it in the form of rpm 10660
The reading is rpm 3600
